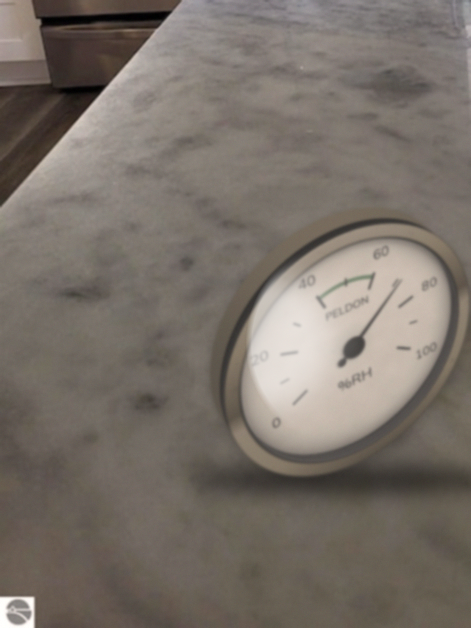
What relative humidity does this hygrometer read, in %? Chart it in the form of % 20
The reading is % 70
